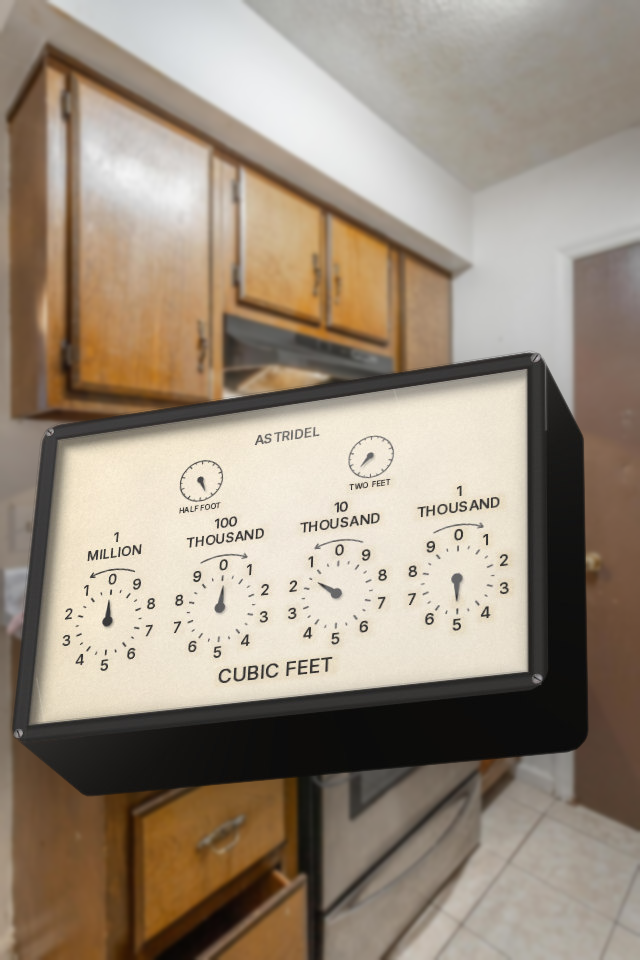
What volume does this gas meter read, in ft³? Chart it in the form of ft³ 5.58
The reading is ft³ 1500
